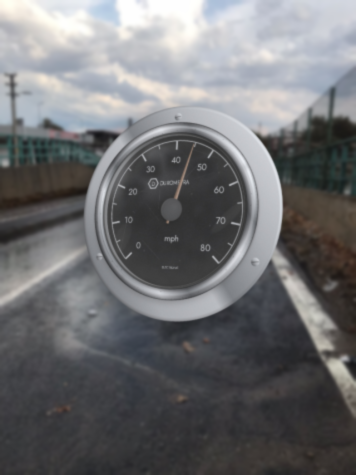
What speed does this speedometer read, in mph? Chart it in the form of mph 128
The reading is mph 45
